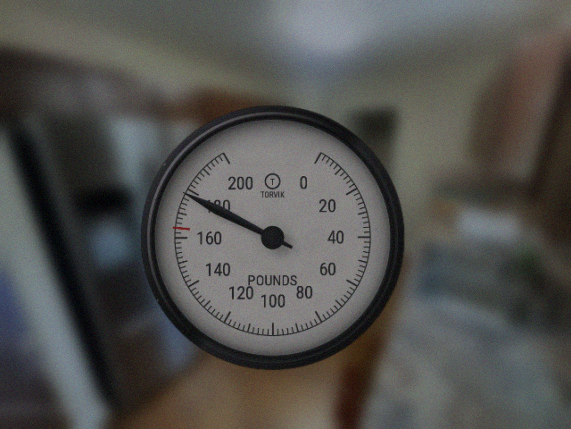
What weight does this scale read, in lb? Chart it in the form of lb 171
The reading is lb 178
